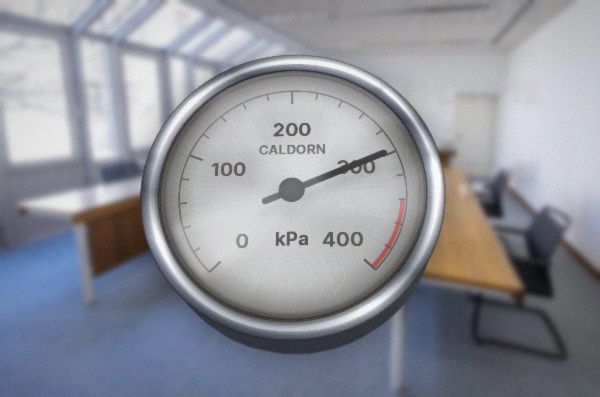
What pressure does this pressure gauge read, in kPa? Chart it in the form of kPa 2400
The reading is kPa 300
